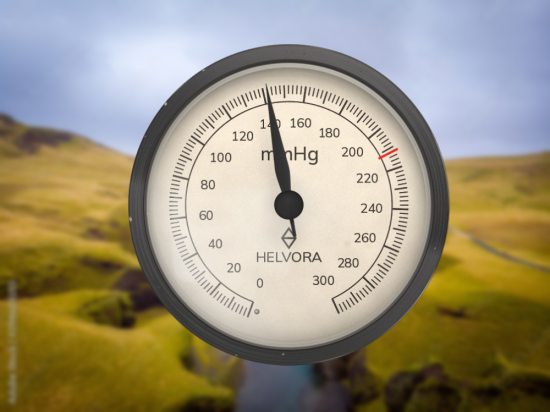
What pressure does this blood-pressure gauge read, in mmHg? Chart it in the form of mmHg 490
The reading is mmHg 142
